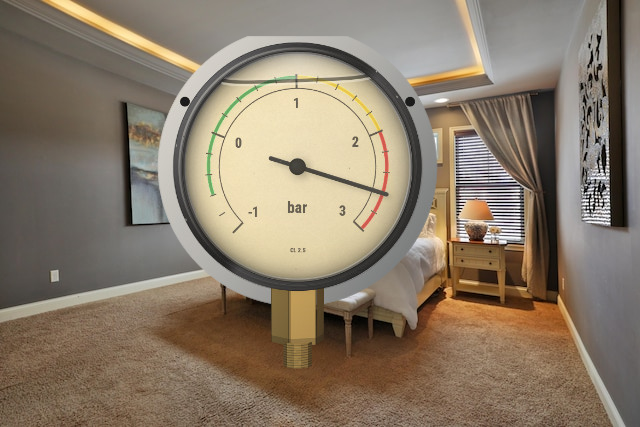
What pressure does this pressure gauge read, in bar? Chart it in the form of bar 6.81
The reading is bar 2.6
